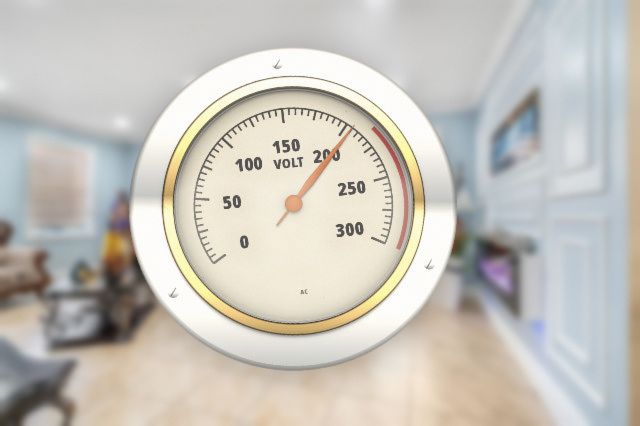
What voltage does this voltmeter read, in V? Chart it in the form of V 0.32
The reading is V 205
